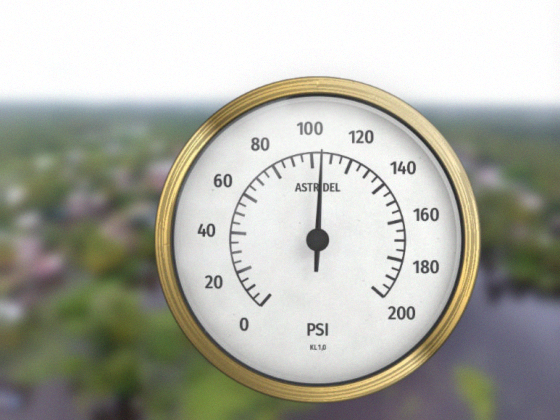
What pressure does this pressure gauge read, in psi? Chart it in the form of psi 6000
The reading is psi 105
